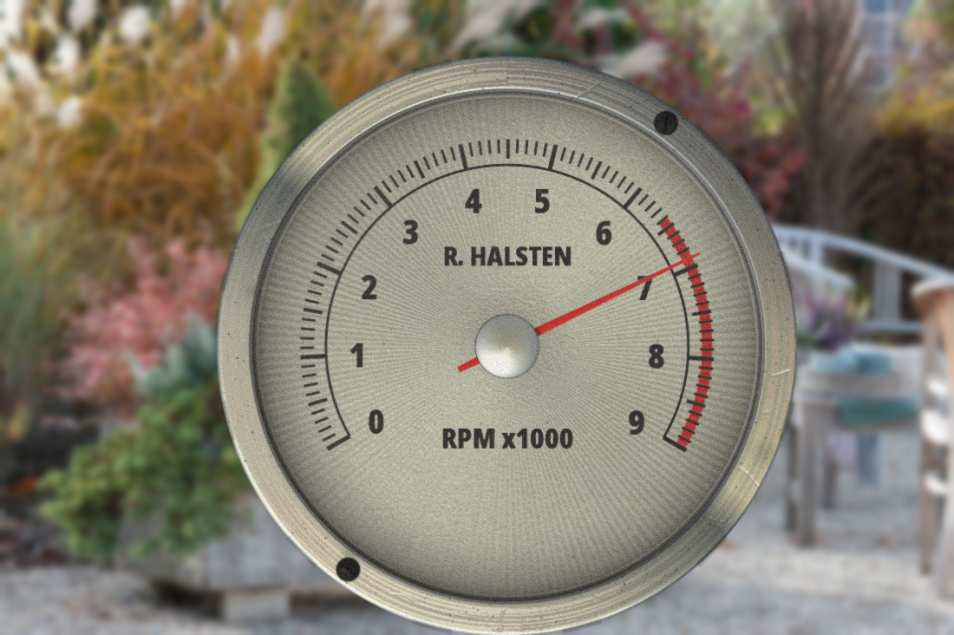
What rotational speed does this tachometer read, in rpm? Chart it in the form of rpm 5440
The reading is rpm 6900
